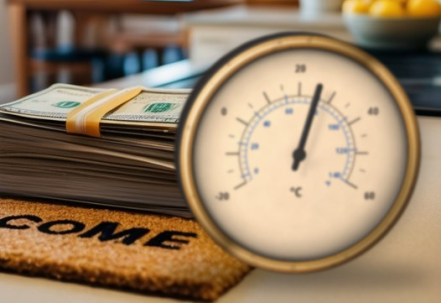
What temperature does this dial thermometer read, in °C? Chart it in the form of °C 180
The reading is °C 25
